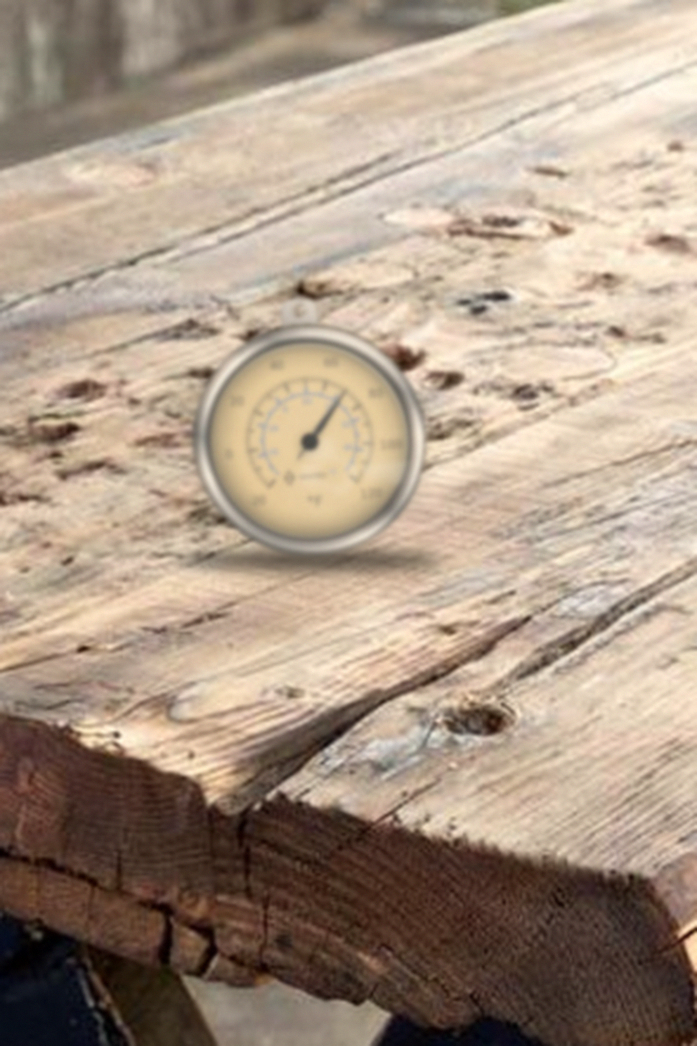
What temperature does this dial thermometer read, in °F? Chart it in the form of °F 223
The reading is °F 70
